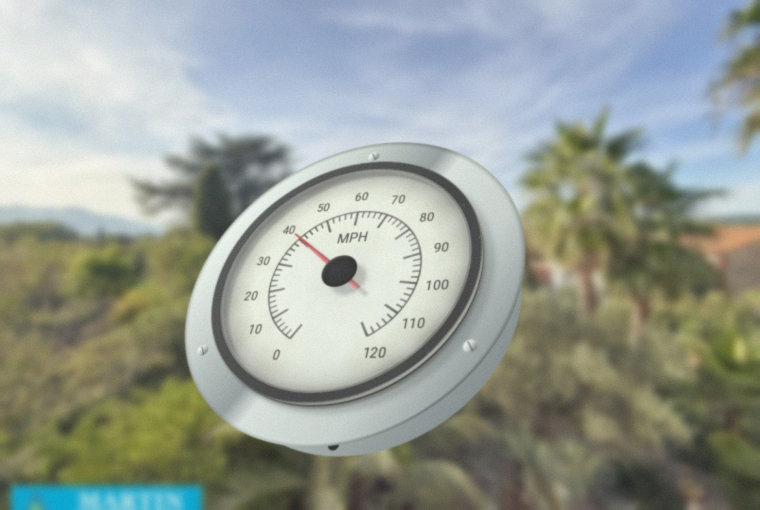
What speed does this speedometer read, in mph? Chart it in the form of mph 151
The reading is mph 40
